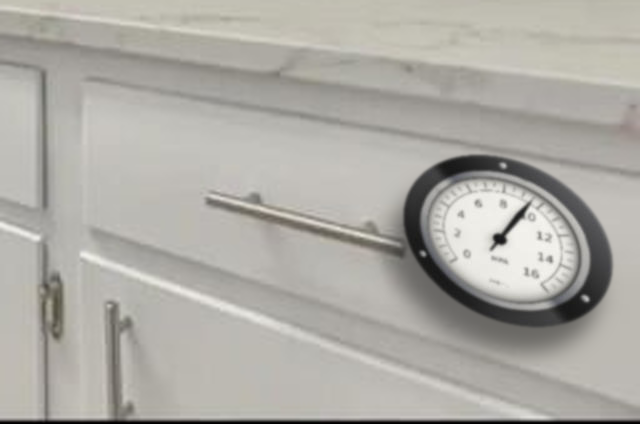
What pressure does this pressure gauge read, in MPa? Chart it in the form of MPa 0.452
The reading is MPa 9.5
